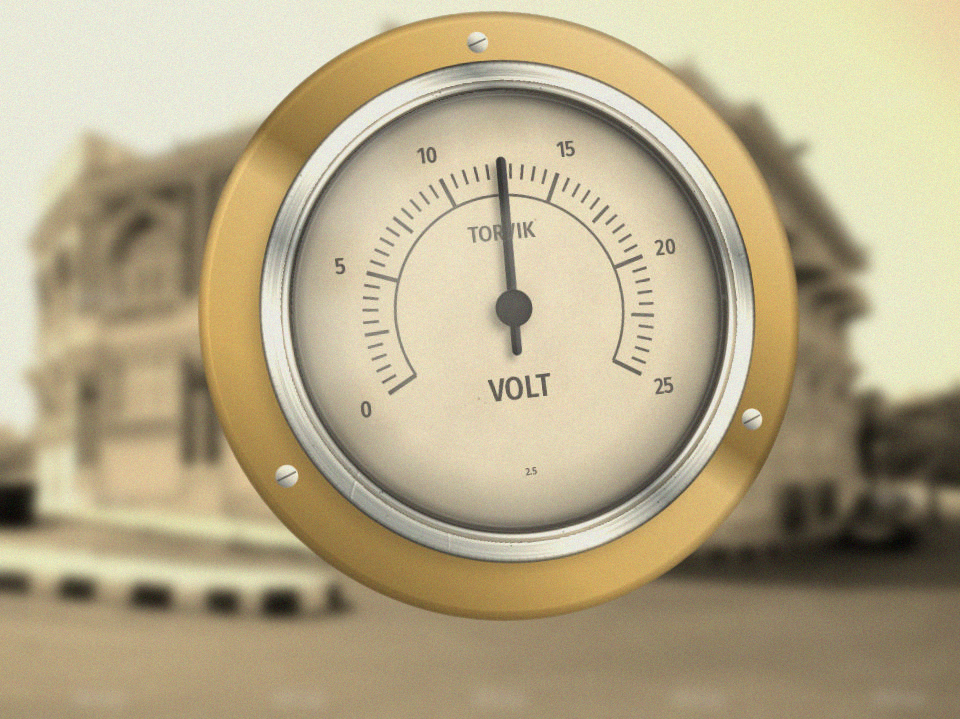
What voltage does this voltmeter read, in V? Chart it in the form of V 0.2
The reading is V 12.5
